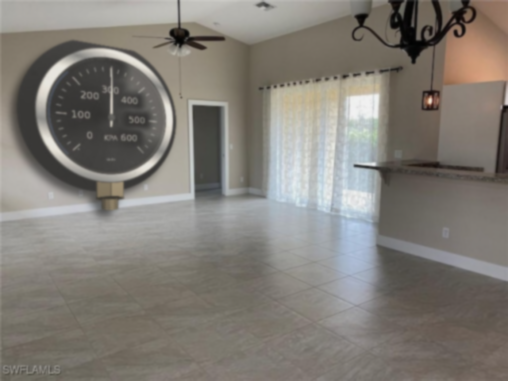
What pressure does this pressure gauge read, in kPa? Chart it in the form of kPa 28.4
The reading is kPa 300
